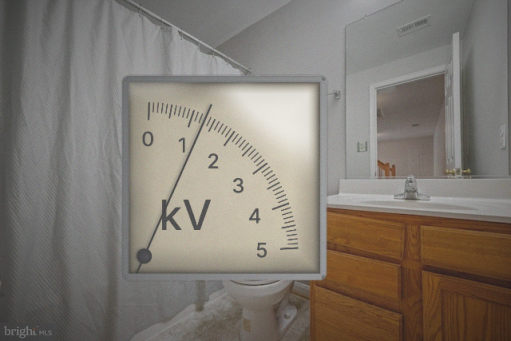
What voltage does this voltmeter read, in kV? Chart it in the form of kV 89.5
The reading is kV 1.3
